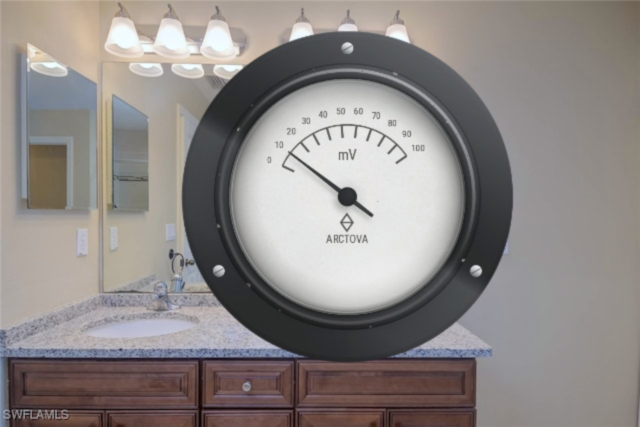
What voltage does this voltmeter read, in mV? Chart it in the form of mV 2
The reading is mV 10
